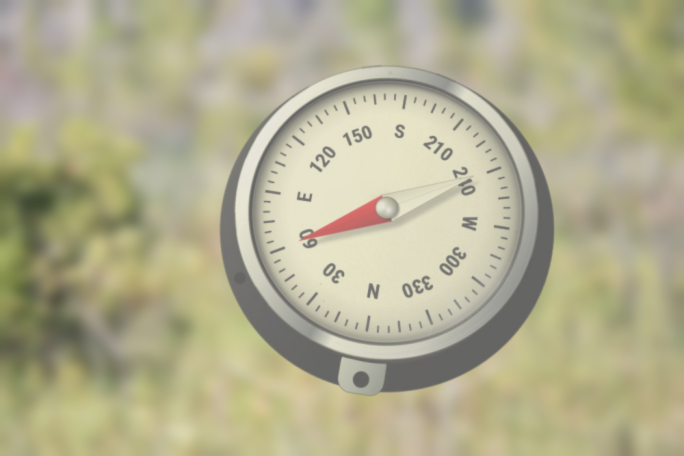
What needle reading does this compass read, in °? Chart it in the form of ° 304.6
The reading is ° 60
